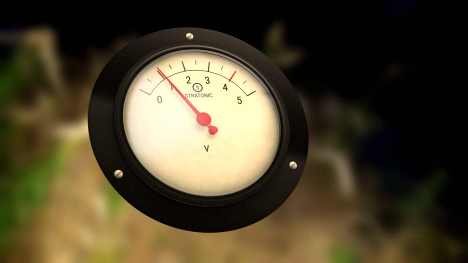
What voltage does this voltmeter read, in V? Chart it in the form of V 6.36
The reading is V 1
